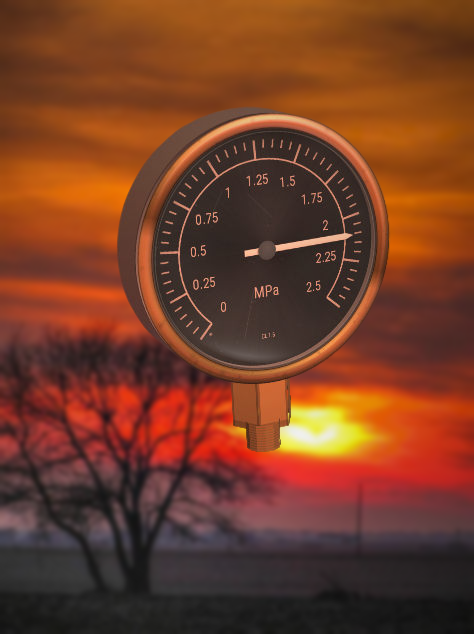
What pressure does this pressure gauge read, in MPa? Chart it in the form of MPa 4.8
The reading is MPa 2.1
